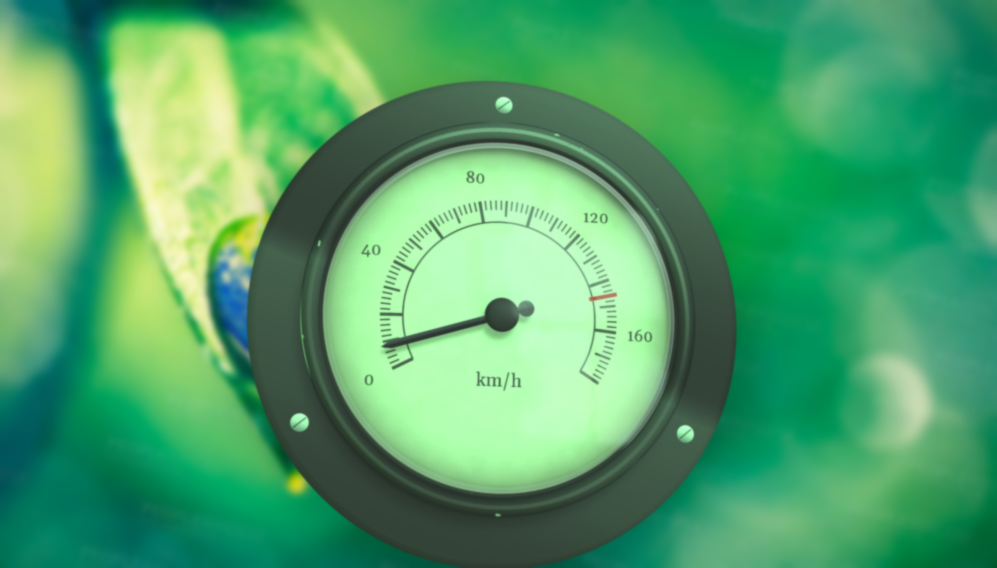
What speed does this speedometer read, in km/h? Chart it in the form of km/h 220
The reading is km/h 8
